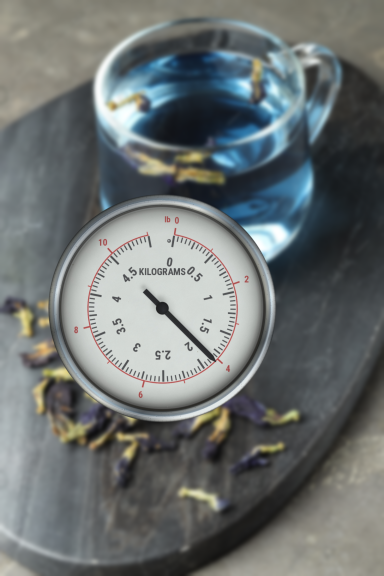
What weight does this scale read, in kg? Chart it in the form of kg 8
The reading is kg 1.85
